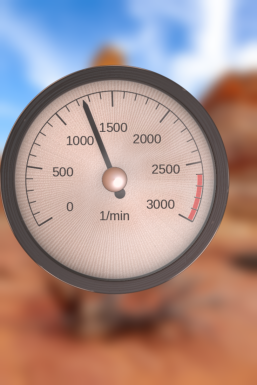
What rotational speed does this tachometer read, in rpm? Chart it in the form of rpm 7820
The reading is rpm 1250
